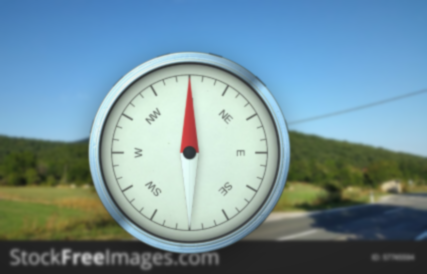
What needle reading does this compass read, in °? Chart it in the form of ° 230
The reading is ° 0
